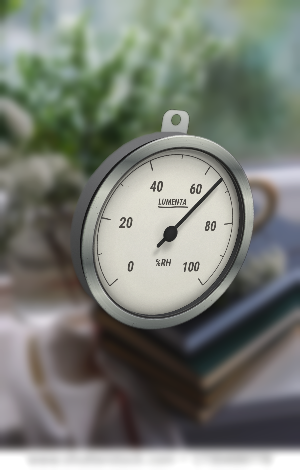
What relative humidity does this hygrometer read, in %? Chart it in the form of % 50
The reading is % 65
